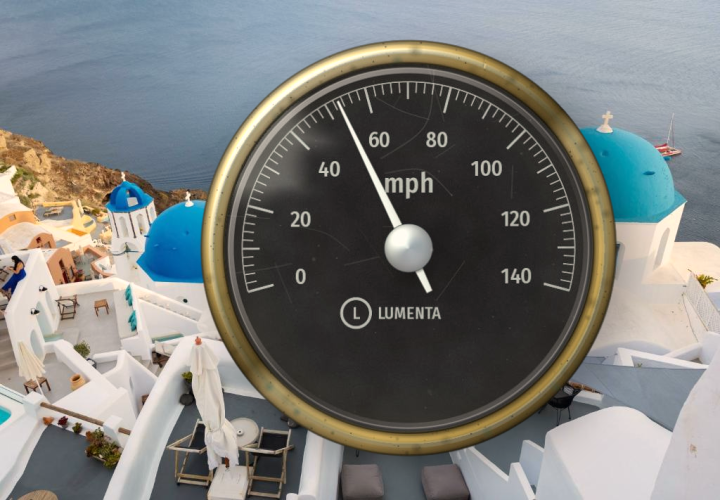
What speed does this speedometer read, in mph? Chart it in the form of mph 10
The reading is mph 53
